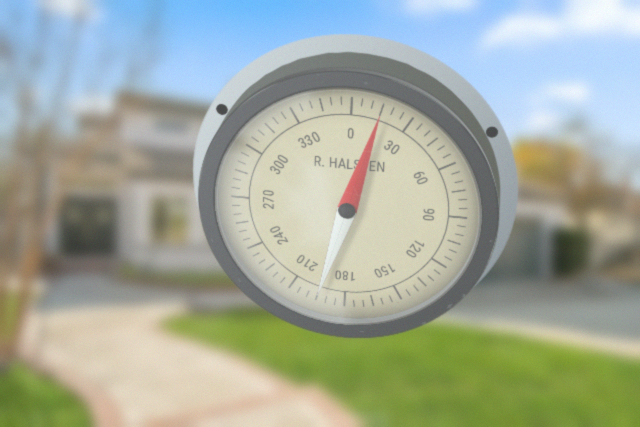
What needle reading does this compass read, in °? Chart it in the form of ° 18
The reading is ° 15
